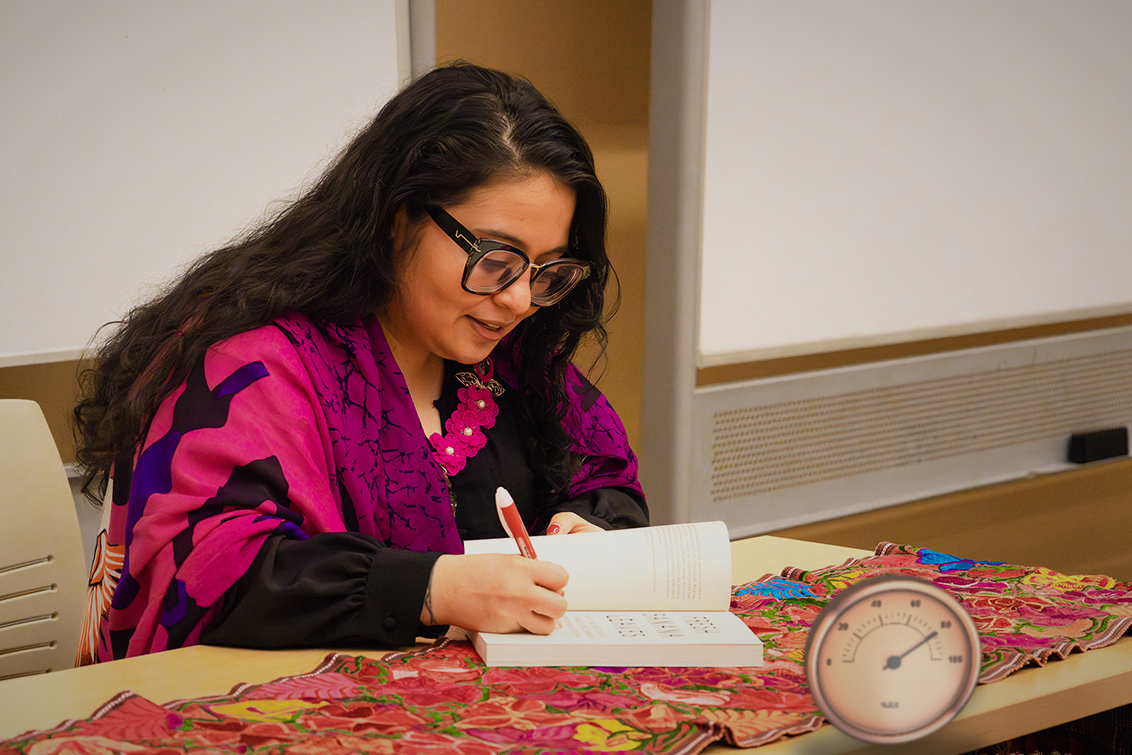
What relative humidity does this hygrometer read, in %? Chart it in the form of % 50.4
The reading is % 80
